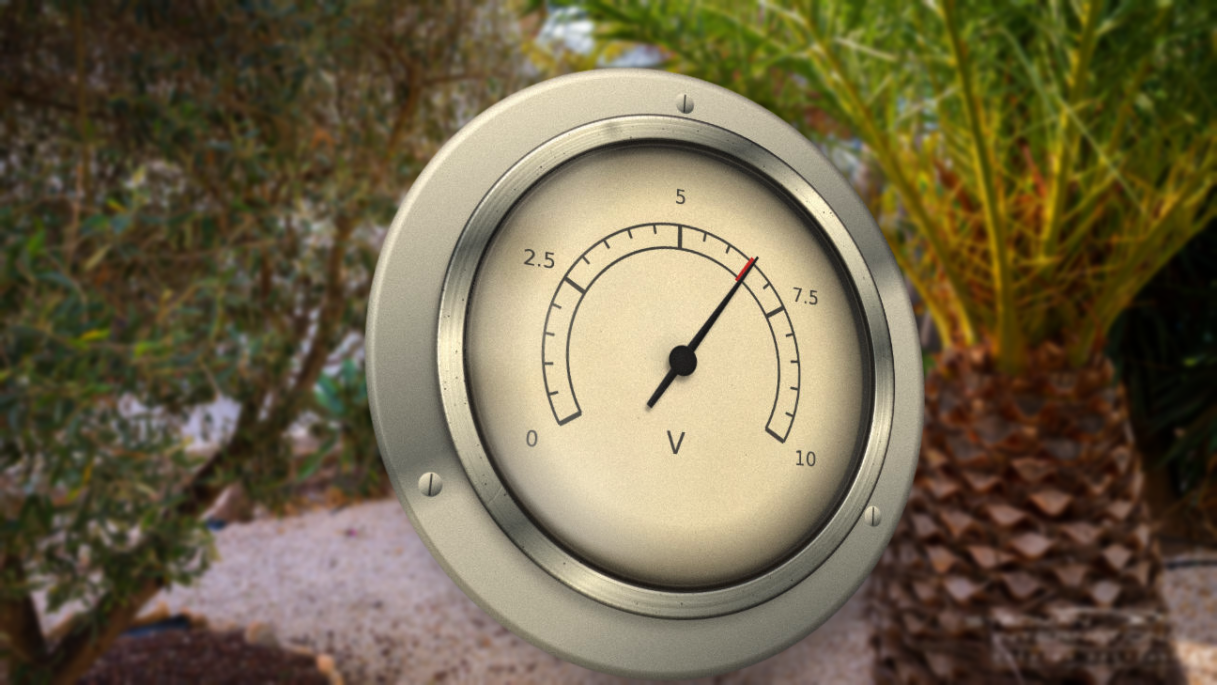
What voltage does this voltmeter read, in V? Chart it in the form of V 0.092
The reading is V 6.5
